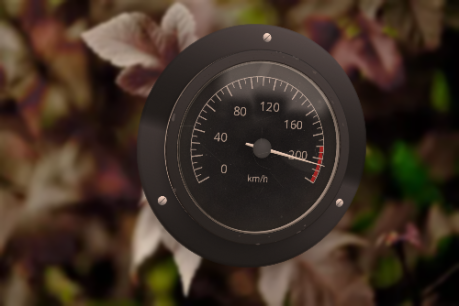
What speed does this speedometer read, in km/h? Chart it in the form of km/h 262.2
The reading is km/h 205
